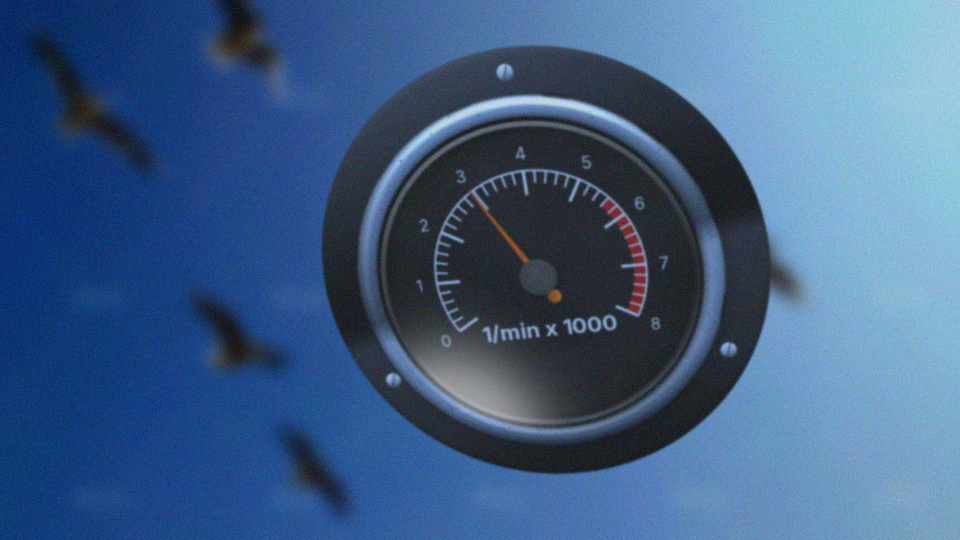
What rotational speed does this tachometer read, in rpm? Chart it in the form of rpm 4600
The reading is rpm 3000
